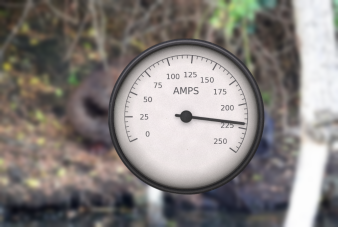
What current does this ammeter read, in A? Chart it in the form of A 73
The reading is A 220
